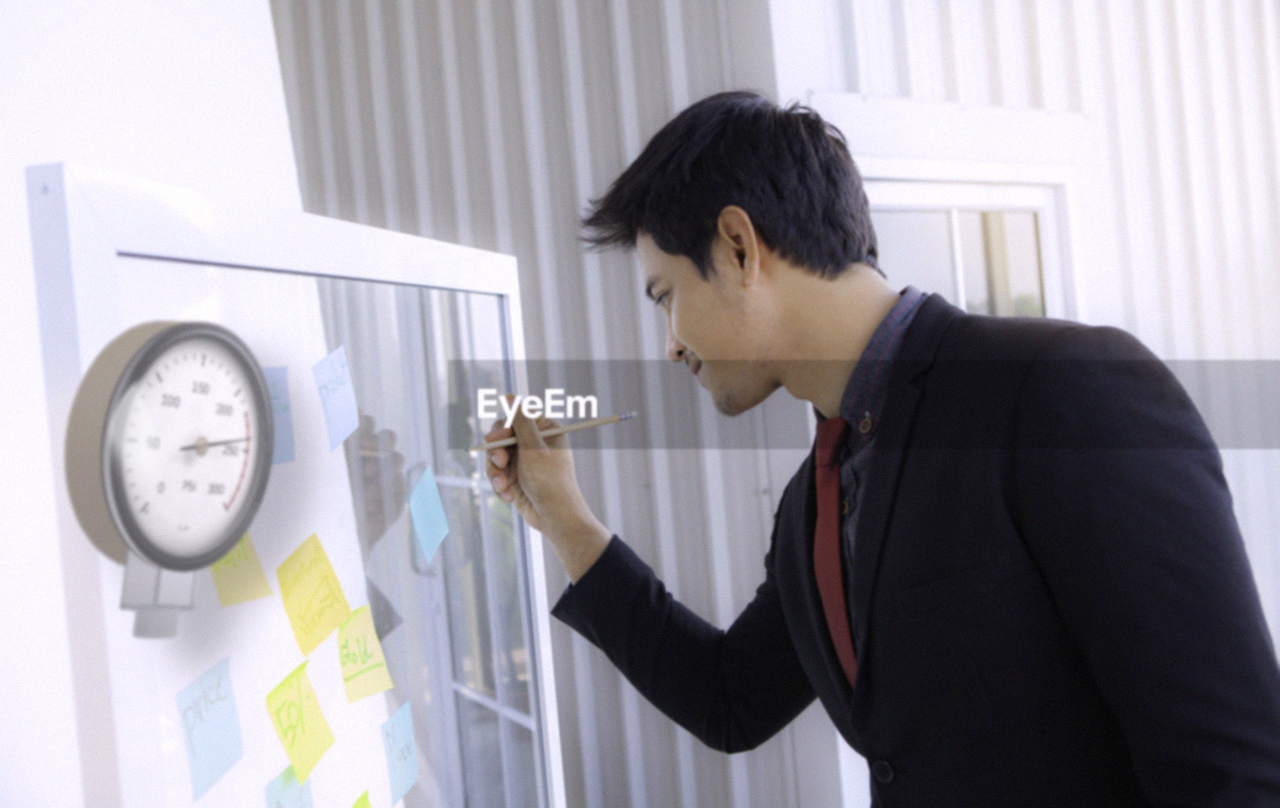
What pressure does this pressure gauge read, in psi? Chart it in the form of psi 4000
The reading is psi 240
